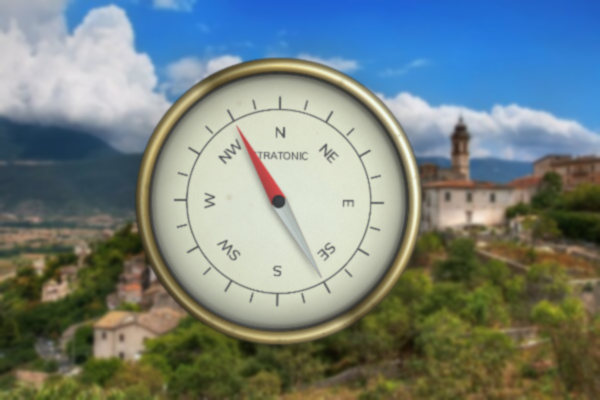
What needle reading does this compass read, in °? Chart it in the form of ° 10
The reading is ° 330
